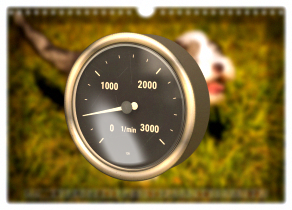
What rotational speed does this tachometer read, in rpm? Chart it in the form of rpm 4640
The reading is rpm 400
